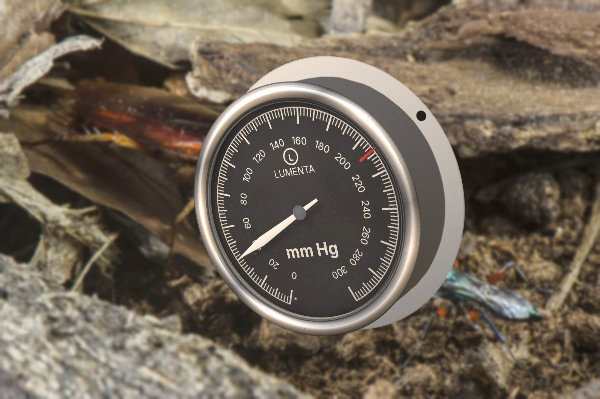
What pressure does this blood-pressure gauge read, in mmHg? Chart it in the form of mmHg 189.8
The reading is mmHg 40
